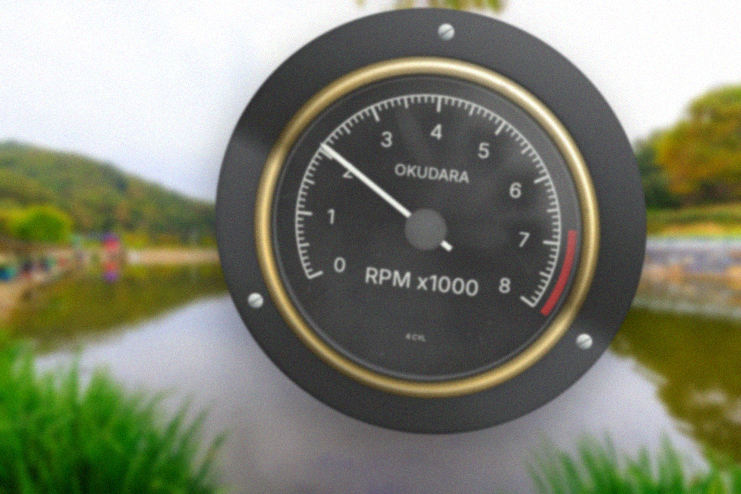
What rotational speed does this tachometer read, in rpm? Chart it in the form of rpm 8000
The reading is rpm 2100
